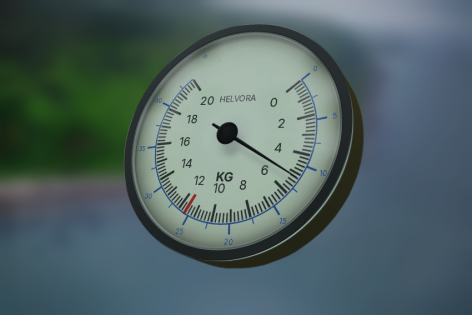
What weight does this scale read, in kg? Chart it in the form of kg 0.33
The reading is kg 5.2
